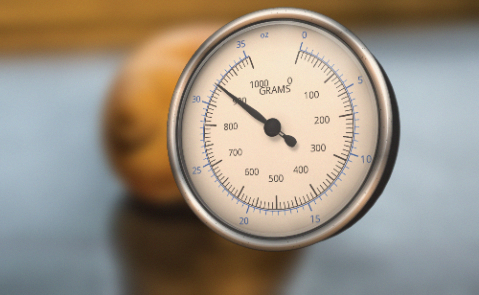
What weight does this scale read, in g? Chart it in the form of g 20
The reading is g 900
